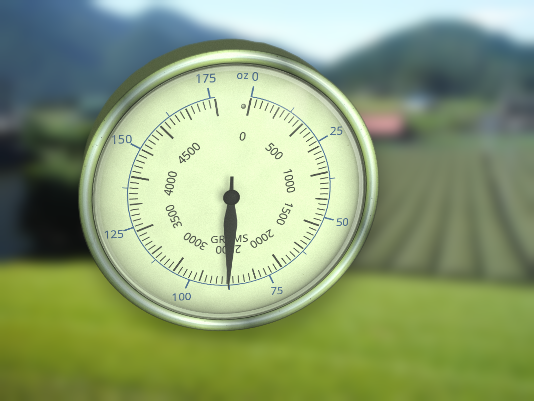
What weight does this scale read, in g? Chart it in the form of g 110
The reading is g 2500
